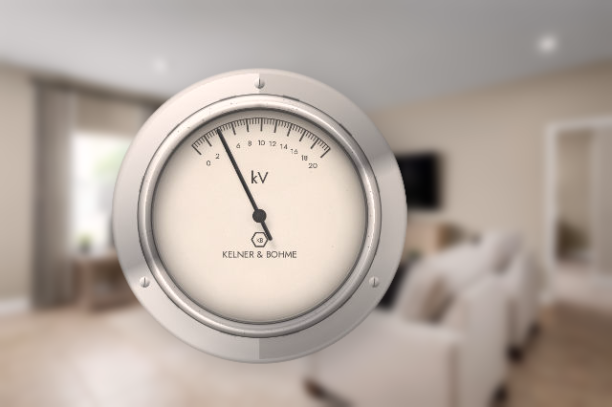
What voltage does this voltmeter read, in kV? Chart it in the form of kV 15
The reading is kV 4
